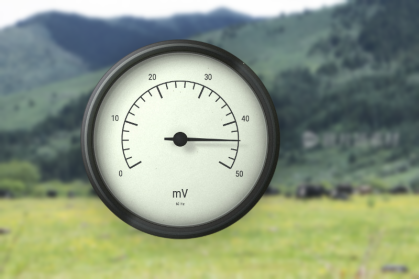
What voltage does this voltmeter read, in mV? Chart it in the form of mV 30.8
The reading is mV 44
